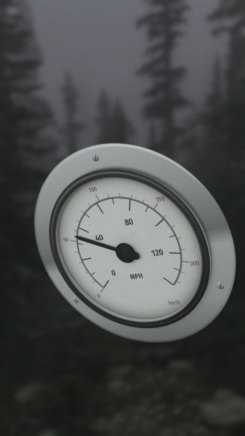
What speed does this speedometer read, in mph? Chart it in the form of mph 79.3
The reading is mph 35
